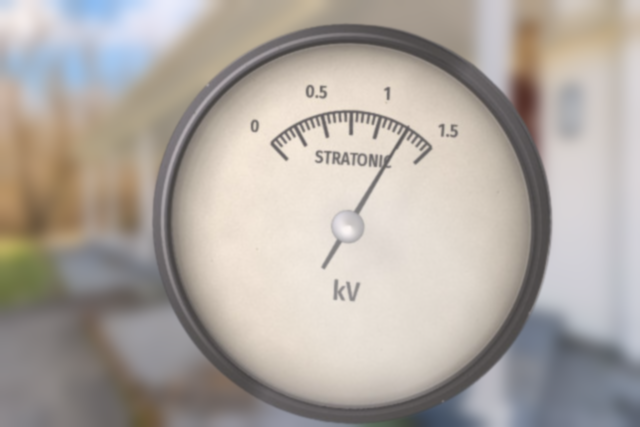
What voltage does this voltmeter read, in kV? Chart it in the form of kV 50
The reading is kV 1.25
